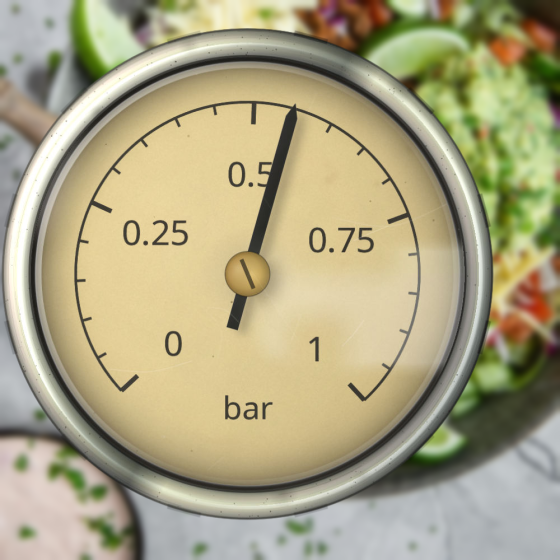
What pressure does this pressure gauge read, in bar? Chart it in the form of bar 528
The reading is bar 0.55
